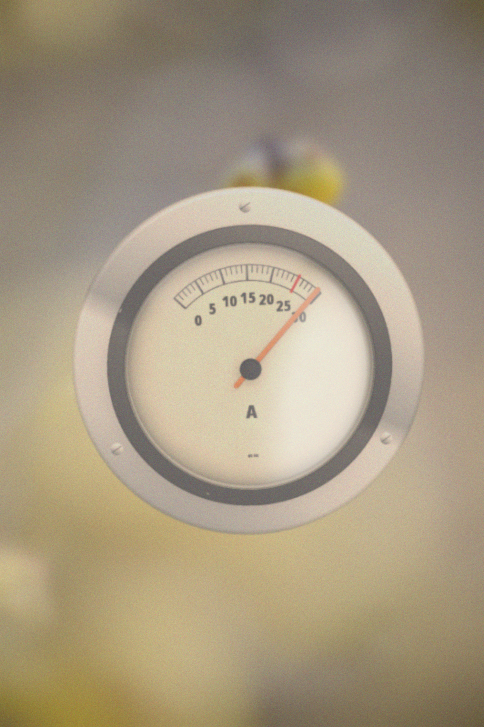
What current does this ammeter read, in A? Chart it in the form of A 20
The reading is A 29
